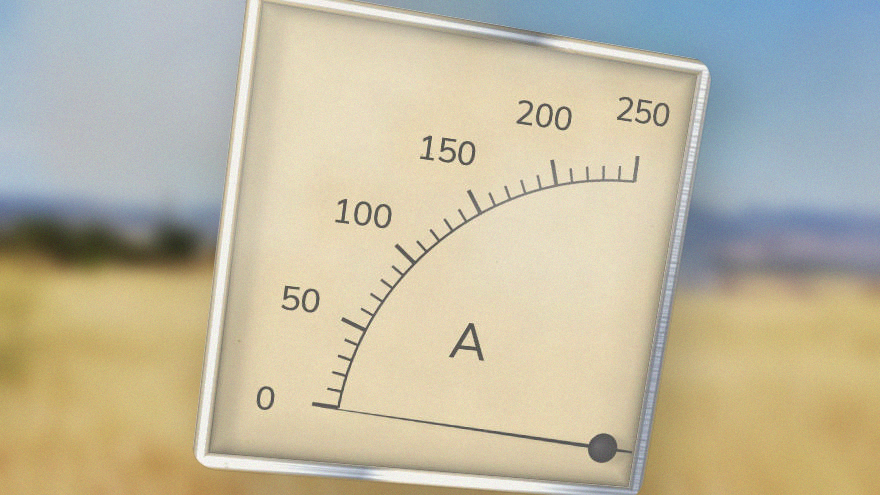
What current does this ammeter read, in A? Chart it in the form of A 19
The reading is A 0
